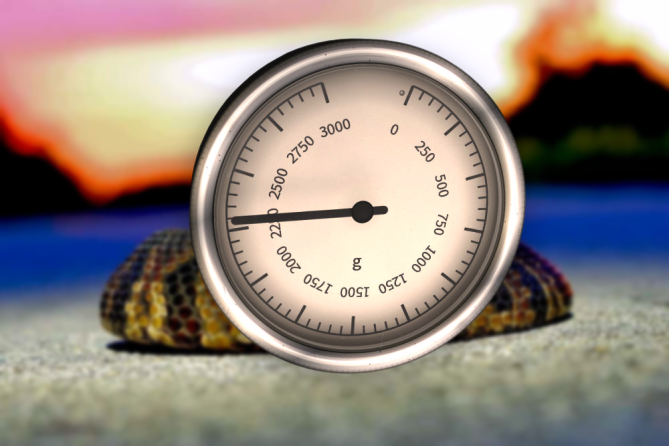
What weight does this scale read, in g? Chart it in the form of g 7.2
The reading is g 2300
